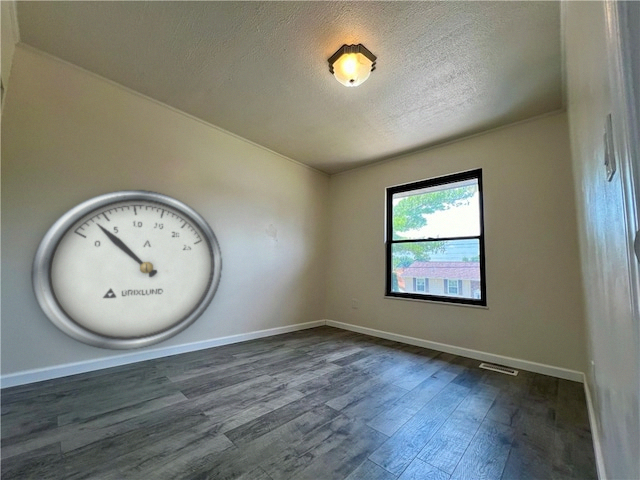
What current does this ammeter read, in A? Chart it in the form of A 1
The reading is A 3
